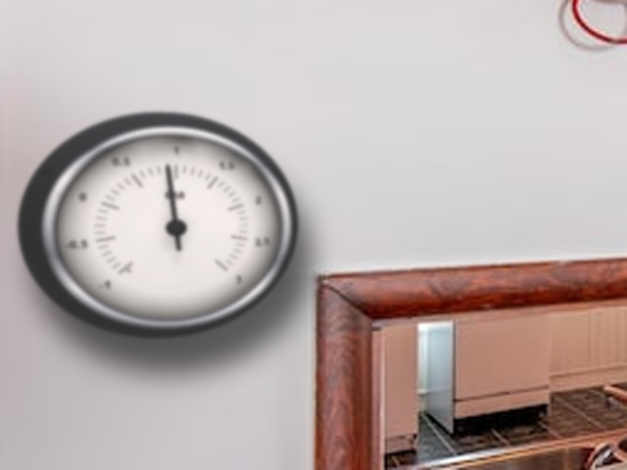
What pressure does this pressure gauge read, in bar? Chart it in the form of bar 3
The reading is bar 0.9
